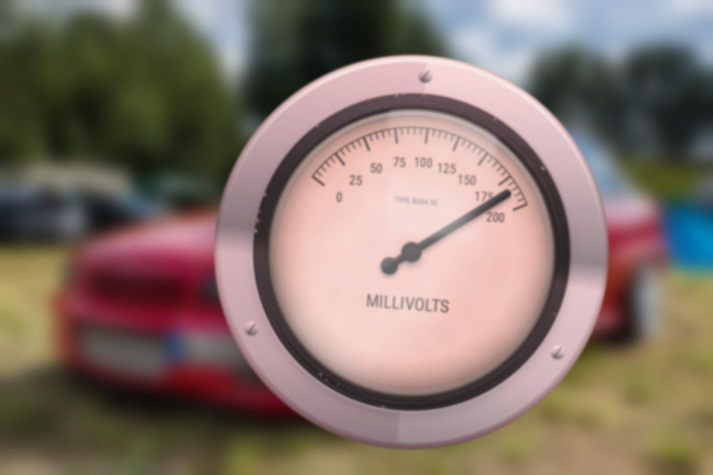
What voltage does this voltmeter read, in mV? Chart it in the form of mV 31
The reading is mV 185
